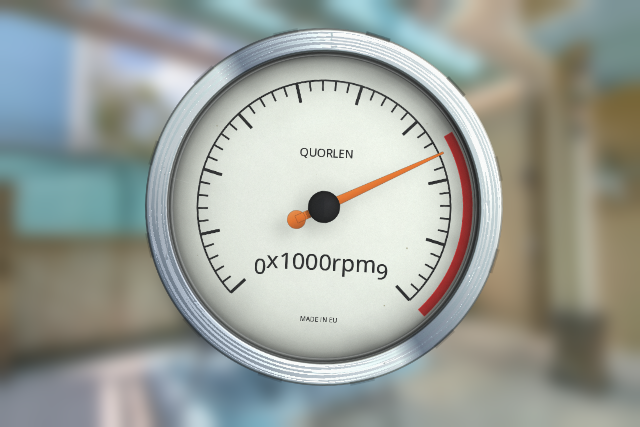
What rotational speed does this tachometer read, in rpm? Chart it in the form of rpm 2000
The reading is rpm 6600
